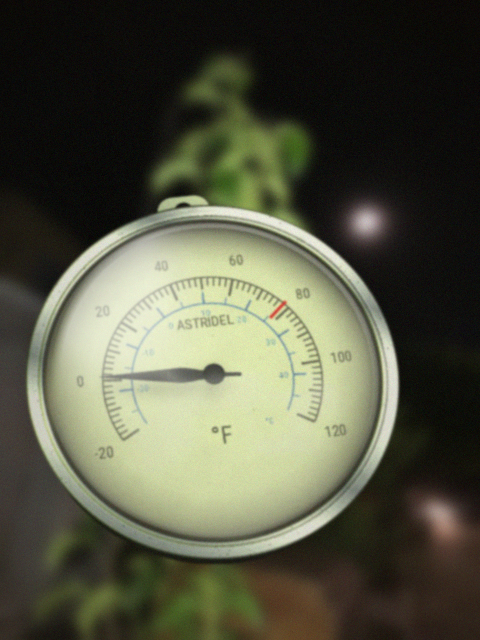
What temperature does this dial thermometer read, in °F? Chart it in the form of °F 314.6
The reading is °F 0
